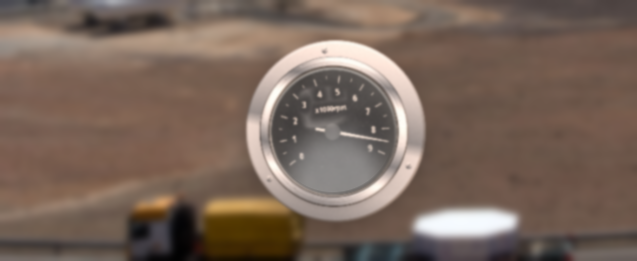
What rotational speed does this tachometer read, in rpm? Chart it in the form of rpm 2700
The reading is rpm 8500
